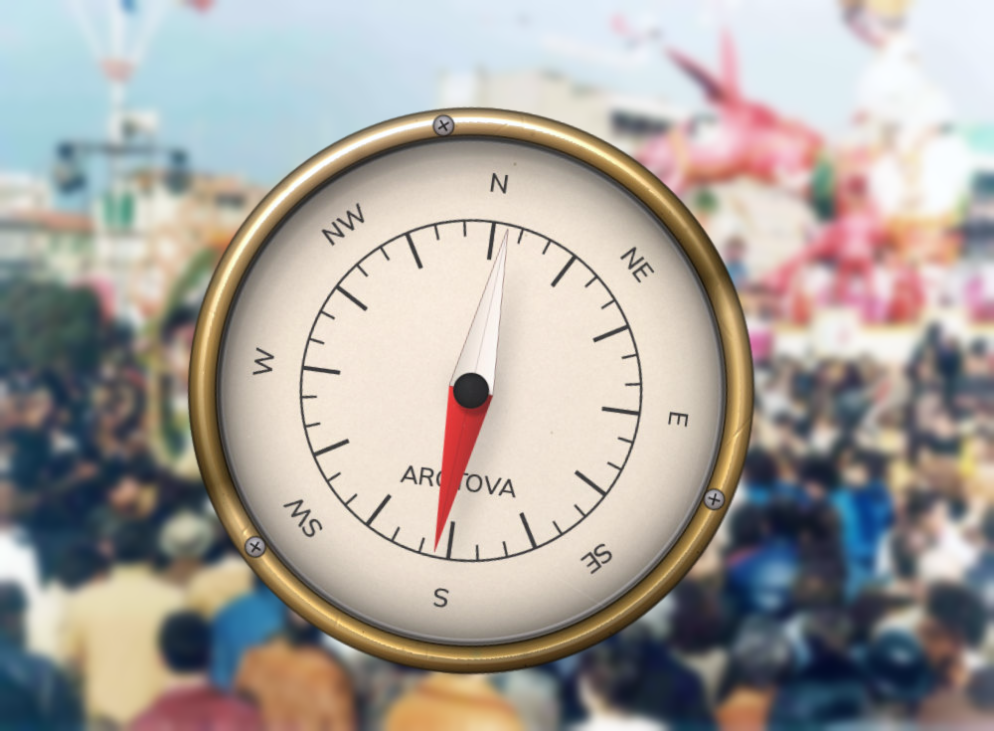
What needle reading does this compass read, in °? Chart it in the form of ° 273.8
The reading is ° 185
